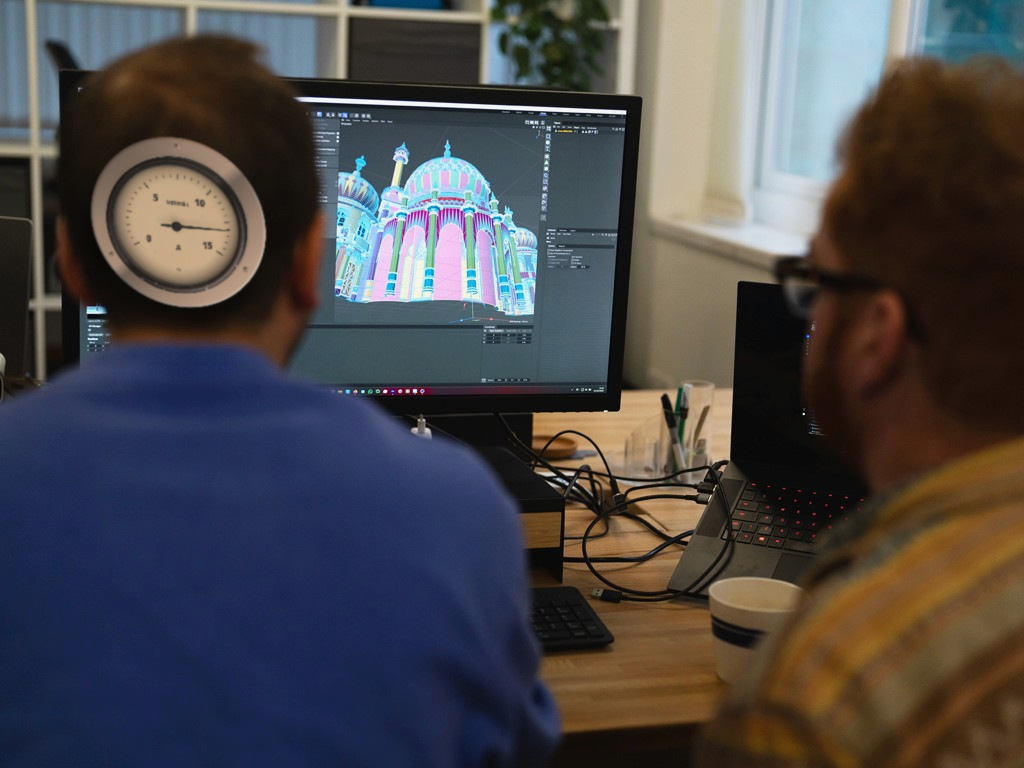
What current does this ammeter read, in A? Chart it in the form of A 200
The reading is A 13
